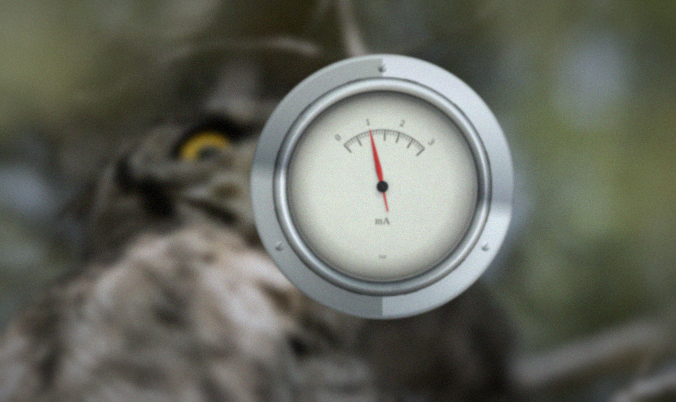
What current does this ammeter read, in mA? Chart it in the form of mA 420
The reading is mA 1
